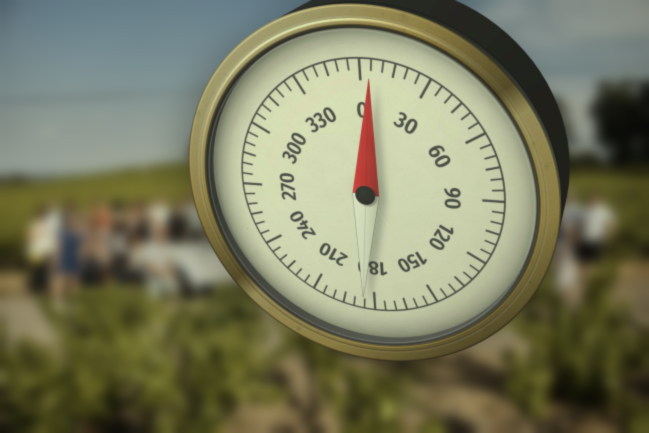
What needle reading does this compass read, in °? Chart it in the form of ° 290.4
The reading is ° 5
